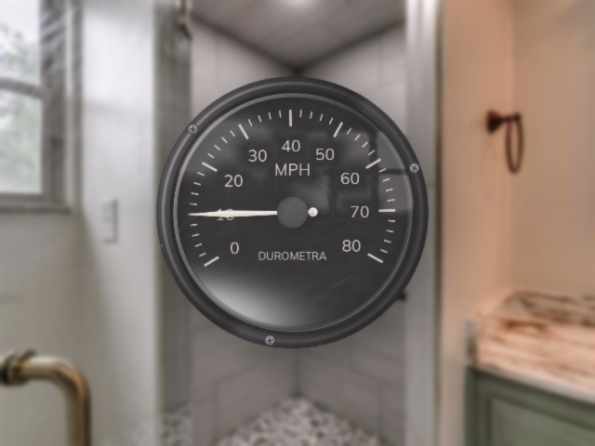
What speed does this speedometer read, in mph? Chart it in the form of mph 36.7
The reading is mph 10
